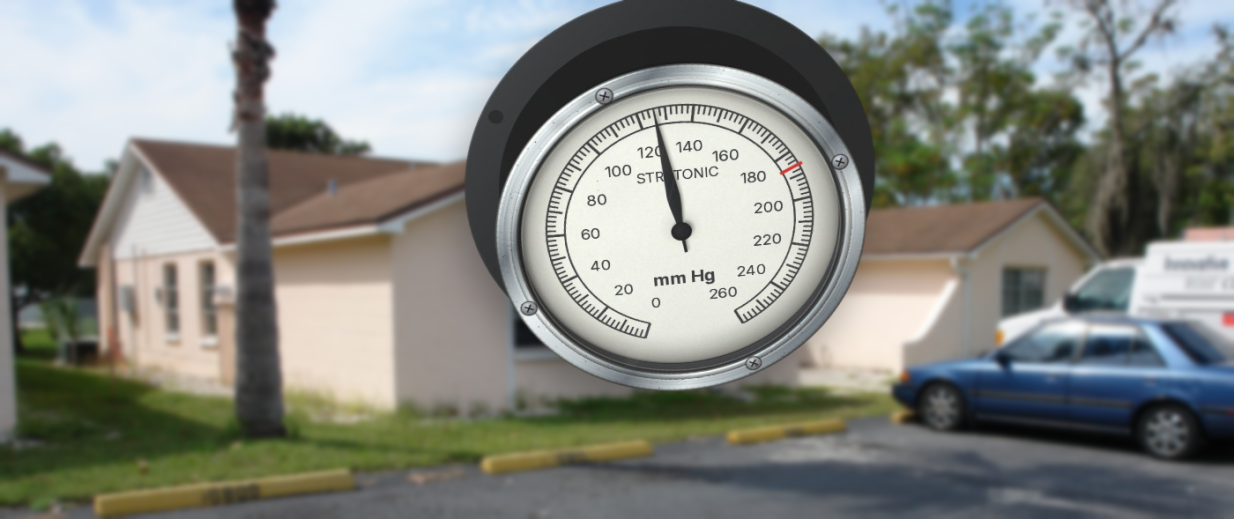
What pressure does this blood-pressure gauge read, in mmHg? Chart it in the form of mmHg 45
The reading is mmHg 126
